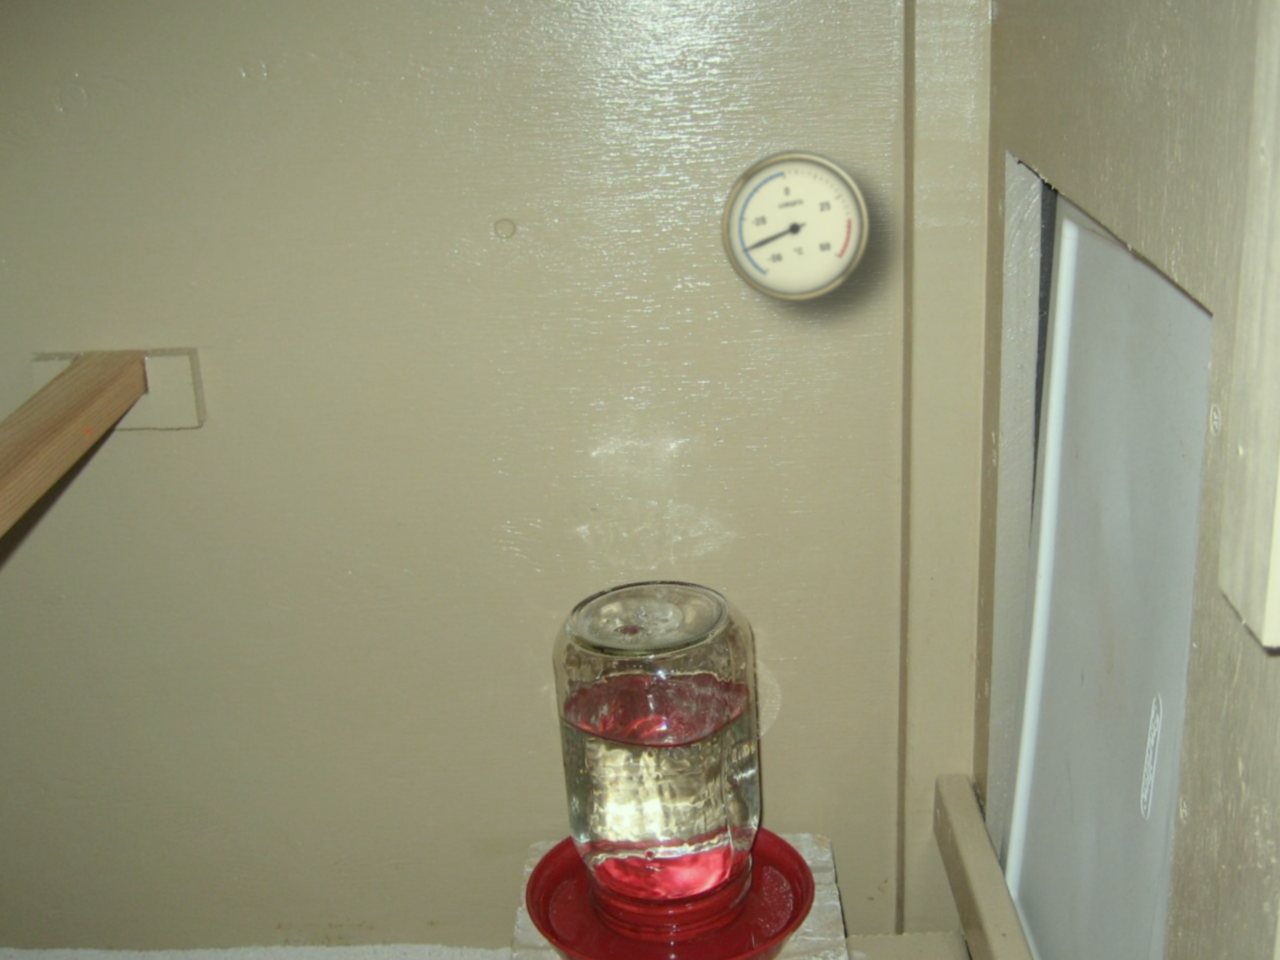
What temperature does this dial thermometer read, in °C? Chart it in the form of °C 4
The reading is °C -37.5
